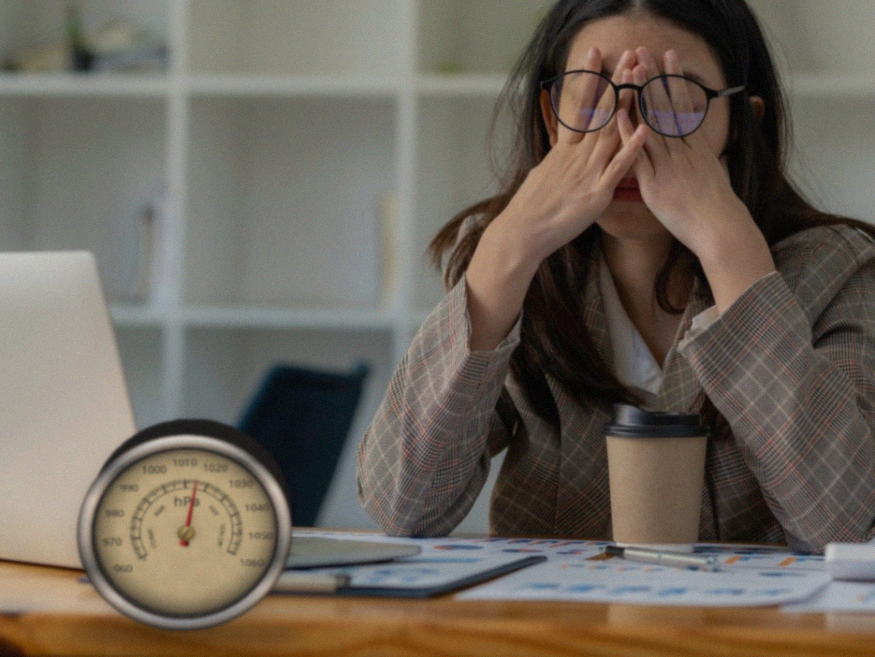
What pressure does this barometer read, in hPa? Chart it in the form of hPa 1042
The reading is hPa 1015
